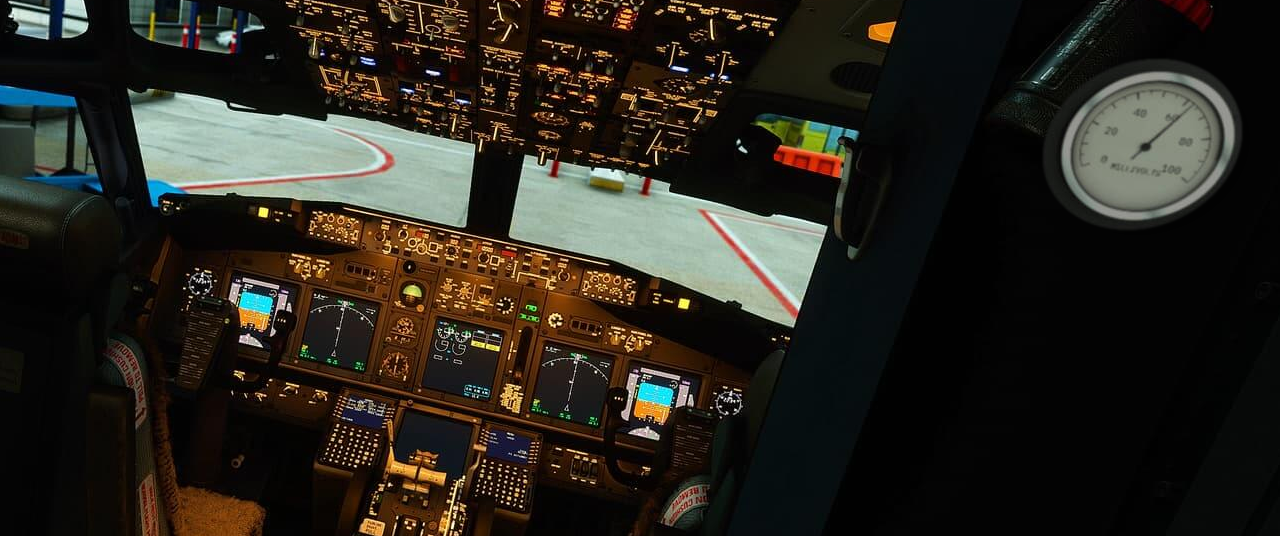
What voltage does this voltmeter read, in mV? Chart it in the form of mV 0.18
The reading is mV 62.5
